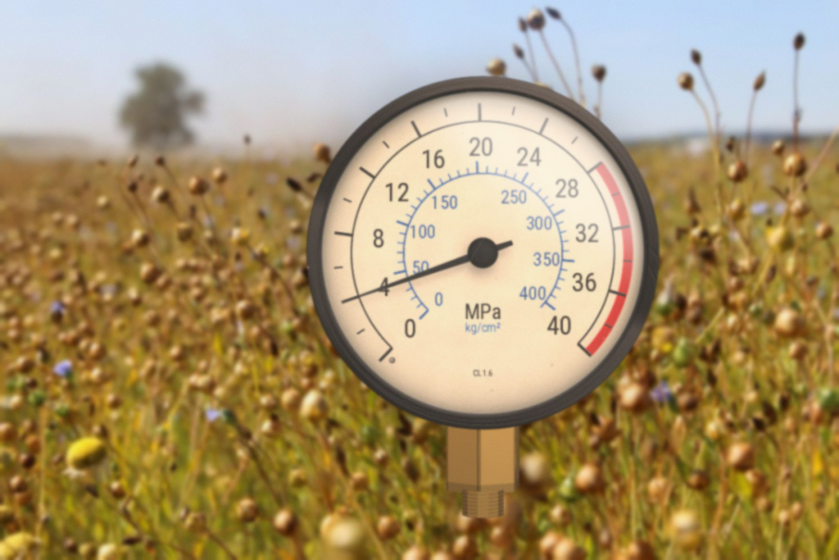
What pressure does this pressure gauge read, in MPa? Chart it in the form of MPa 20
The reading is MPa 4
